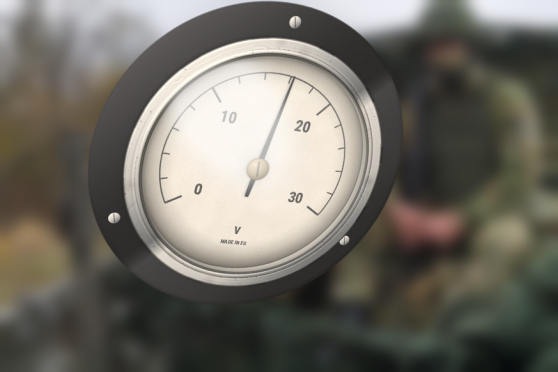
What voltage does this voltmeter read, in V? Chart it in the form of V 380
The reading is V 16
